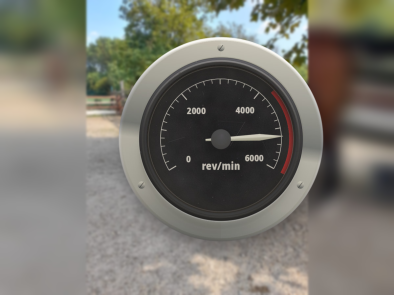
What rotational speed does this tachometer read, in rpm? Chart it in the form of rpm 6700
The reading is rpm 5200
